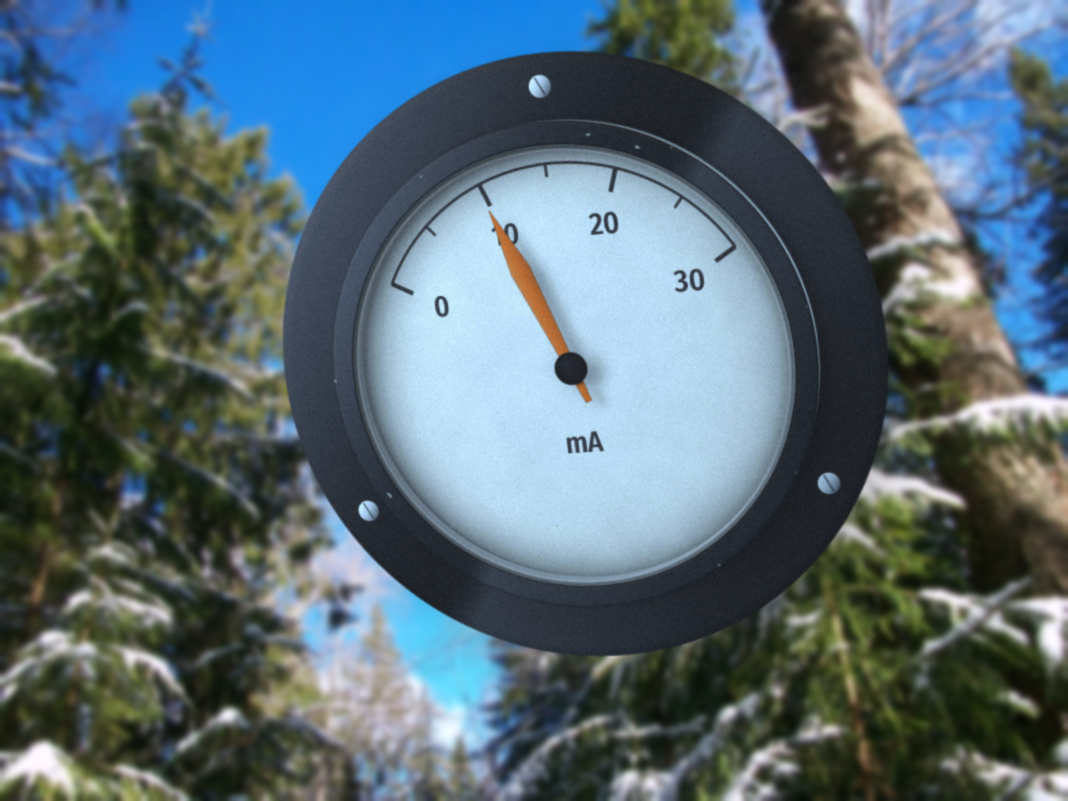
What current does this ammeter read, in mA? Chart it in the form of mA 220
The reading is mA 10
